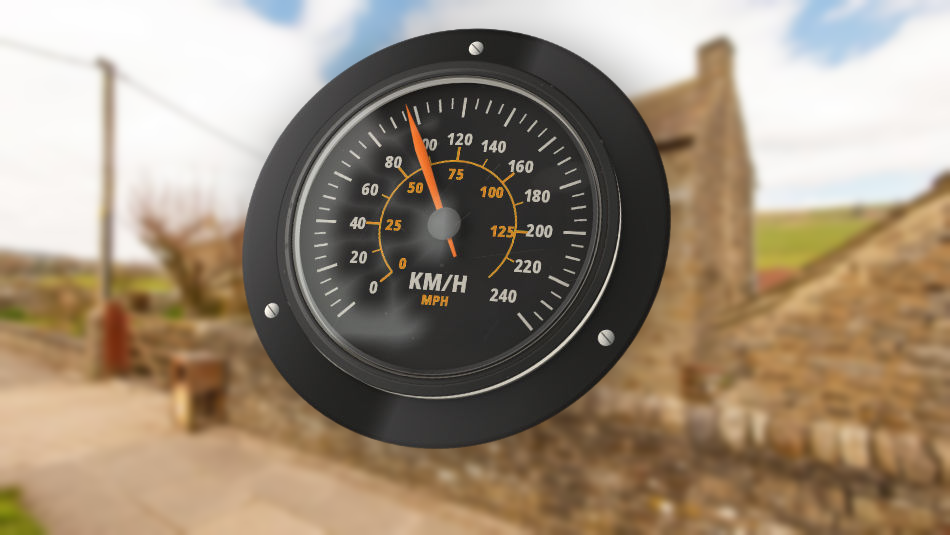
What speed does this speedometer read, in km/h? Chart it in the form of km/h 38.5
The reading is km/h 97.5
